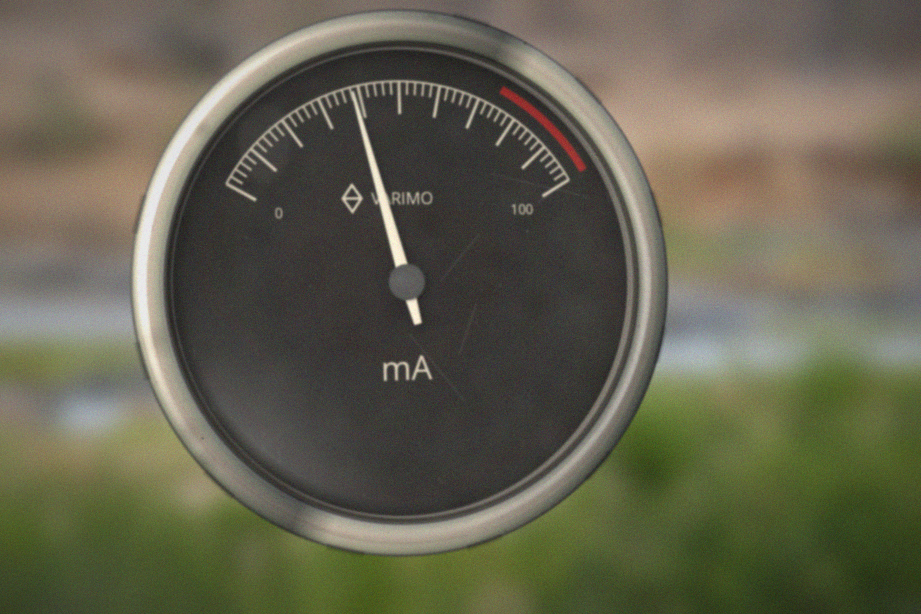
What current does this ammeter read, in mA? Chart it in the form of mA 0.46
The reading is mA 38
